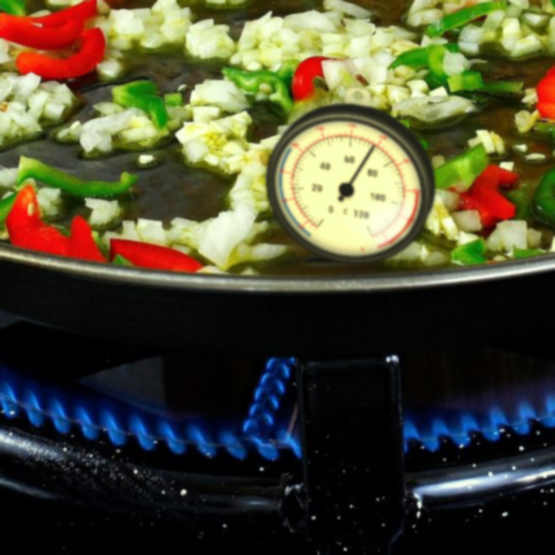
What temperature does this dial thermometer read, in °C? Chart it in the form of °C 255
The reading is °C 70
